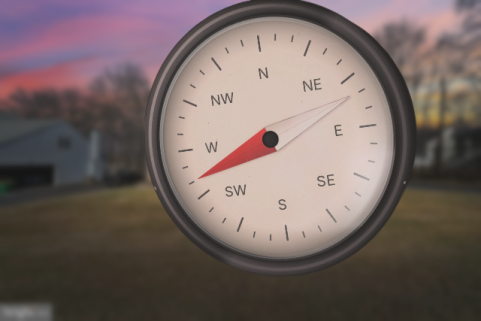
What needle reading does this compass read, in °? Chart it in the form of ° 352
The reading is ° 250
